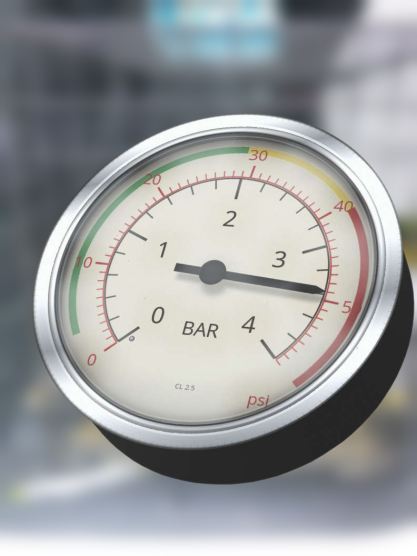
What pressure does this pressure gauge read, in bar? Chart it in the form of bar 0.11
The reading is bar 3.4
